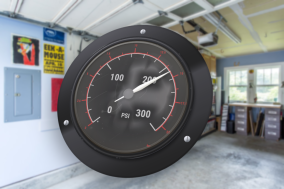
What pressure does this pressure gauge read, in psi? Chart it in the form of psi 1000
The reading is psi 210
